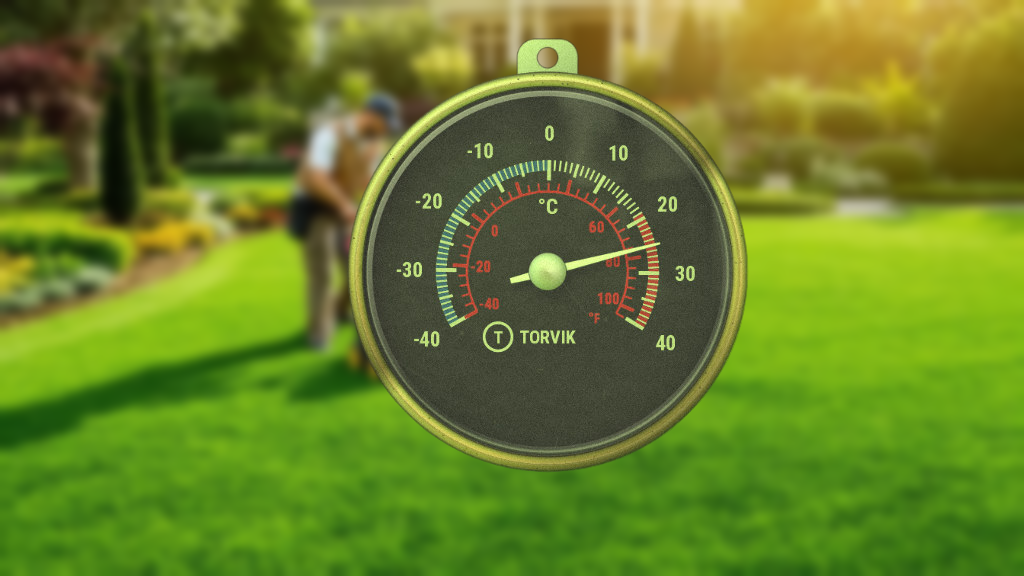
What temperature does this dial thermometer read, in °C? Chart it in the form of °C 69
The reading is °C 25
